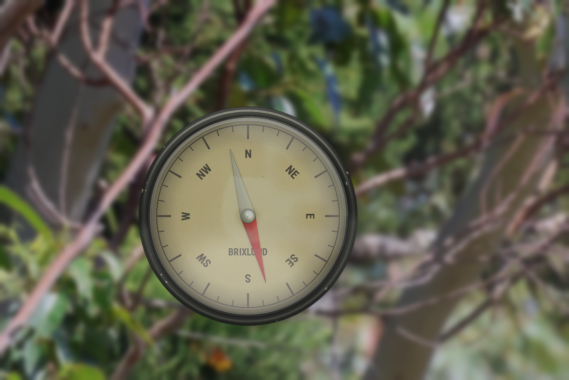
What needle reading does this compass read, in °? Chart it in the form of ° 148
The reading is ° 165
